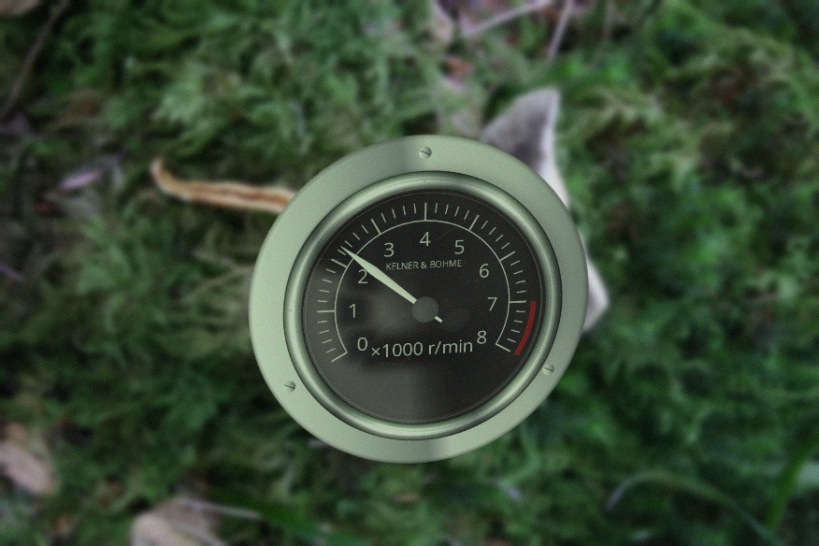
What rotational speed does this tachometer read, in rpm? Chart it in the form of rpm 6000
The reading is rpm 2300
